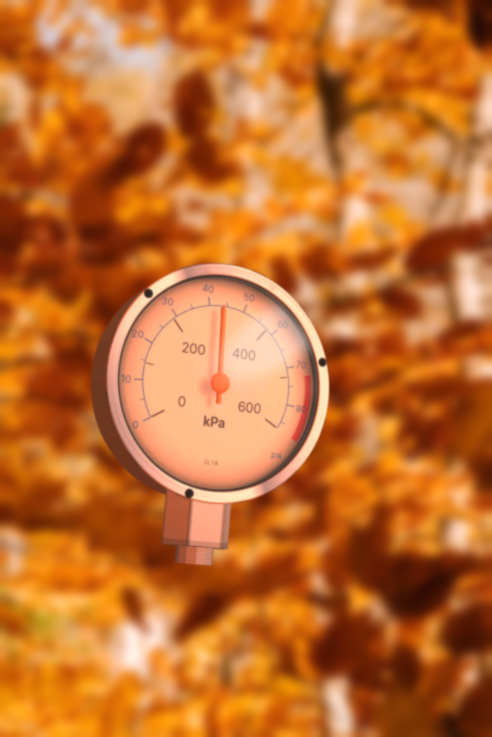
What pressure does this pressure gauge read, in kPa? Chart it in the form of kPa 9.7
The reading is kPa 300
